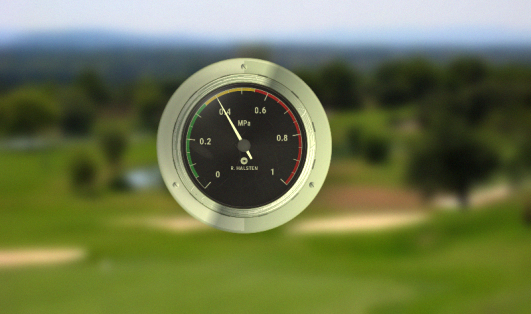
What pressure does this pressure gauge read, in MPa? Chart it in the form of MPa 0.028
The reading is MPa 0.4
